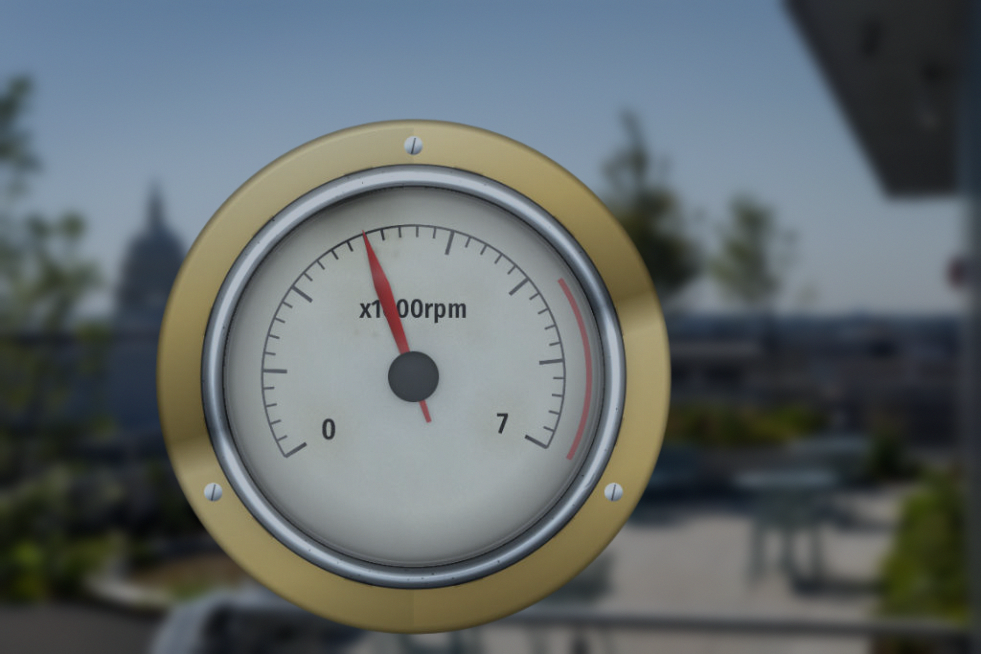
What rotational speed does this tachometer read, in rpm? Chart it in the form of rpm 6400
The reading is rpm 3000
